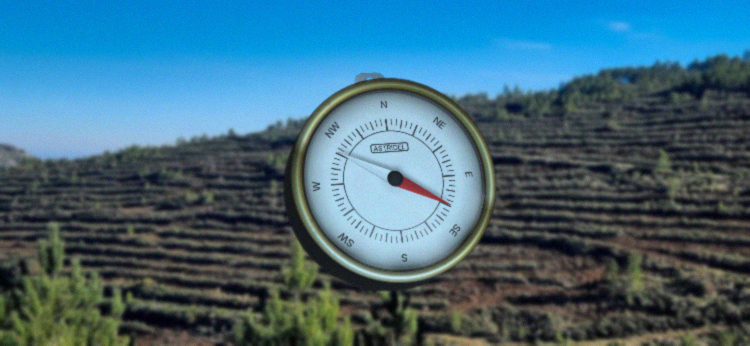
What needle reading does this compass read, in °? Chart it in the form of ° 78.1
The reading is ° 120
